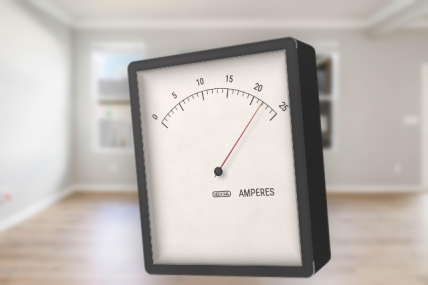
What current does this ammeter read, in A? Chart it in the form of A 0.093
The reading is A 22
